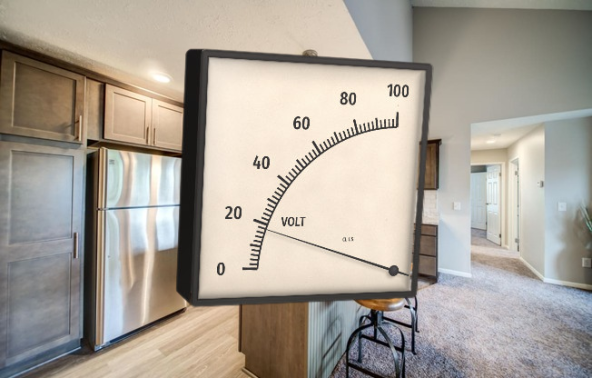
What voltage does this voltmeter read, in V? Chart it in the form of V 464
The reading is V 18
